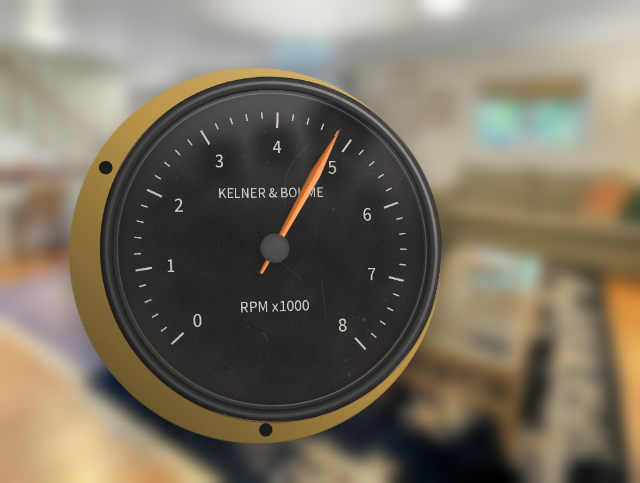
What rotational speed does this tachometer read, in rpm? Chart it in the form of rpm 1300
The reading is rpm 4800
